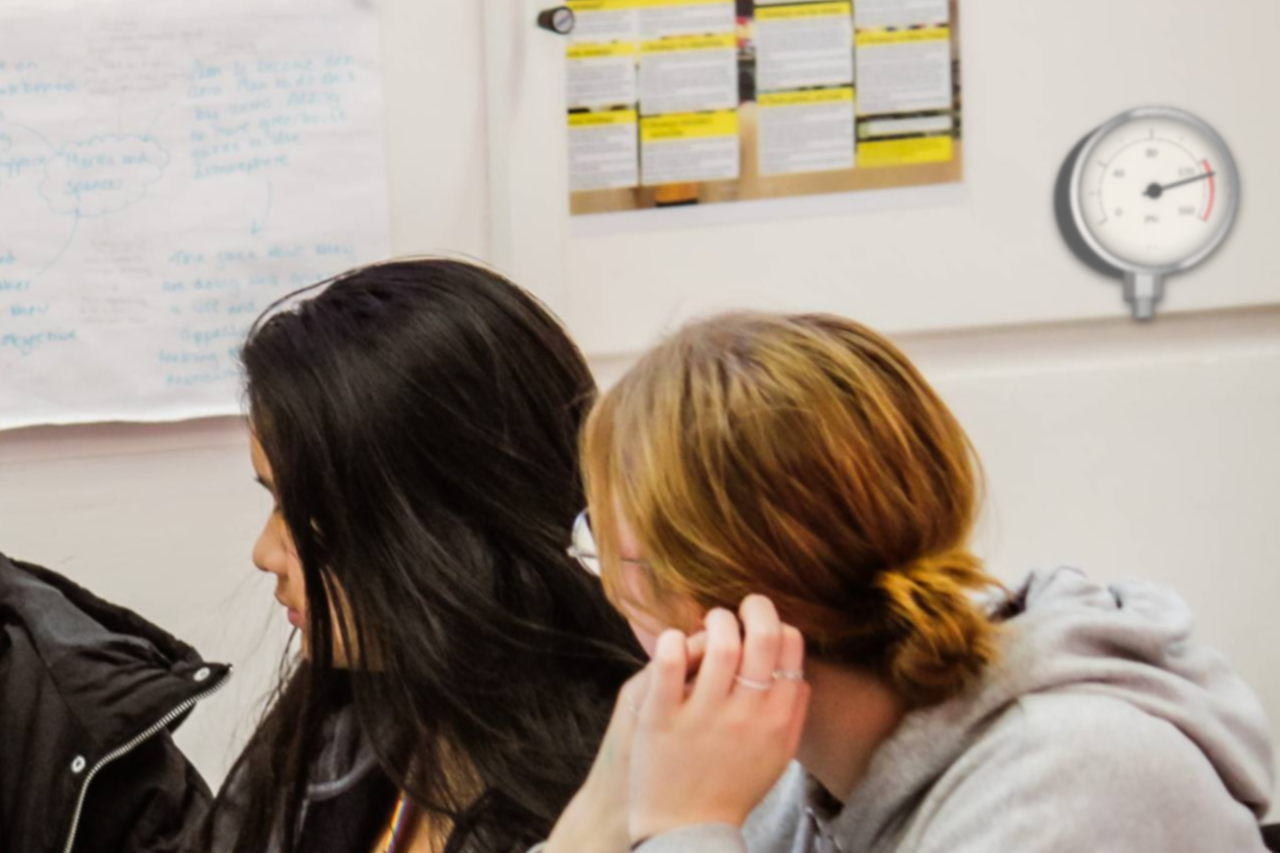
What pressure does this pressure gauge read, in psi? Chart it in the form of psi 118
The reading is psi 130
